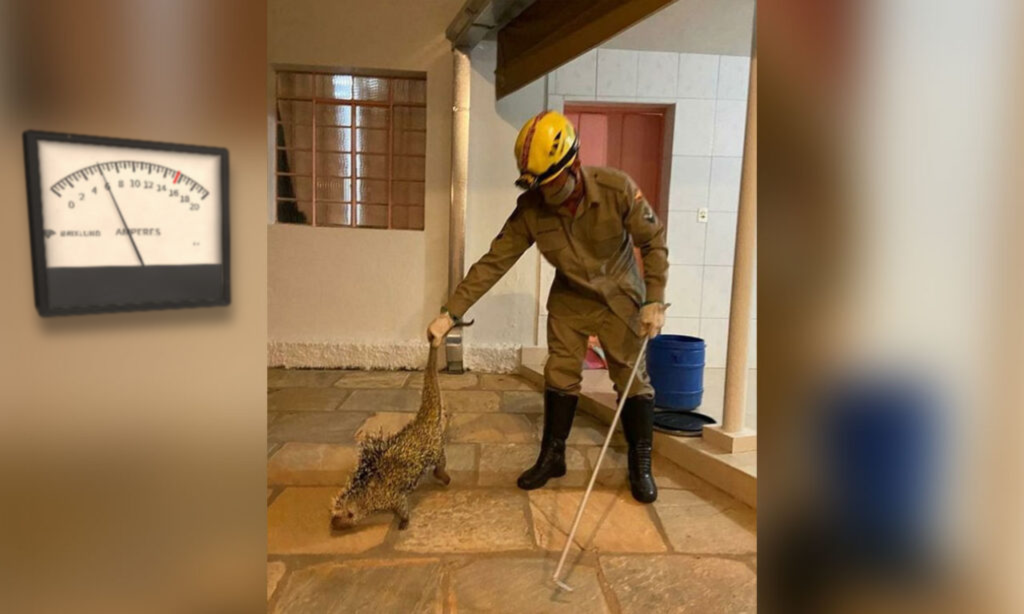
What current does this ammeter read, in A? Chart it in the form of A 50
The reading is A 6
